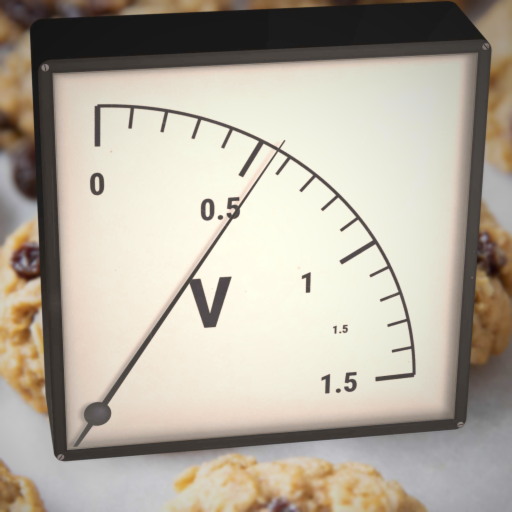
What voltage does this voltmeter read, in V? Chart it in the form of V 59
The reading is V 0.55
